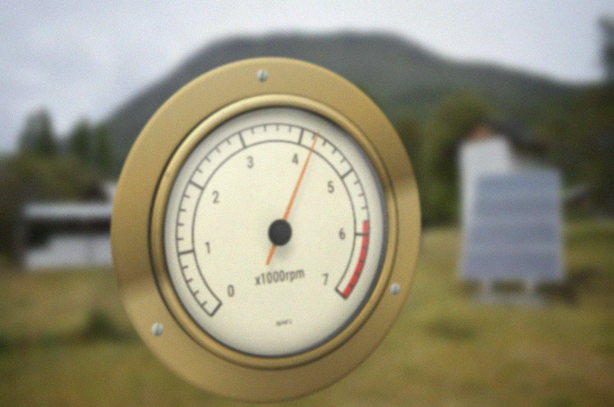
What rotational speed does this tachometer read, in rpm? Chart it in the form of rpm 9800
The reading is rpm 4200
